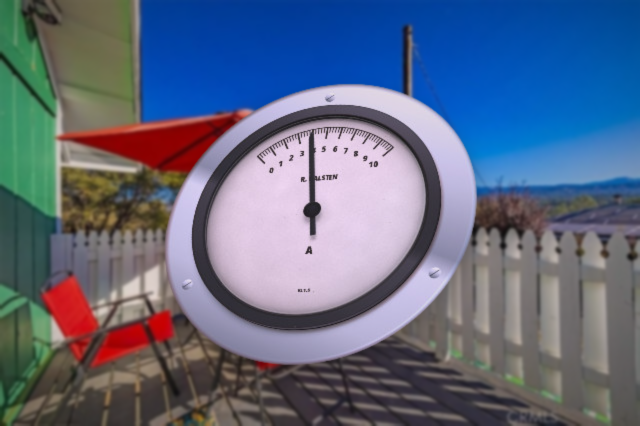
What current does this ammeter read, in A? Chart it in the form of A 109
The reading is A 4
